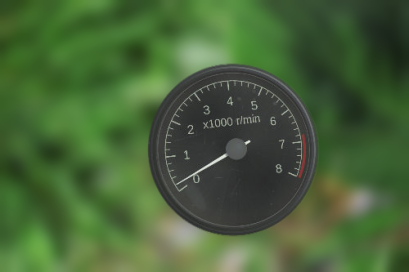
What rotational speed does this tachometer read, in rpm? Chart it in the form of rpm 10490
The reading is rpm 200
